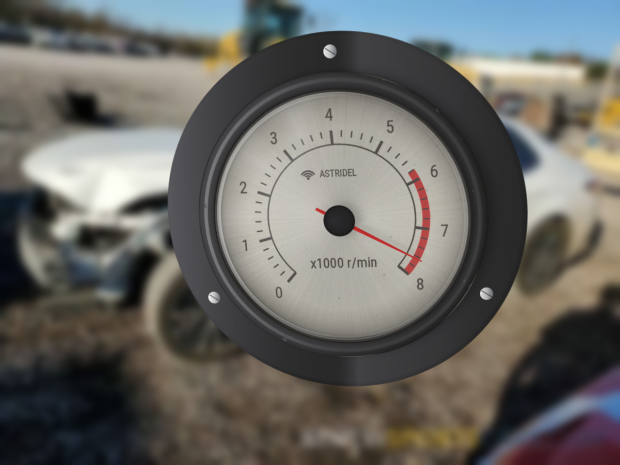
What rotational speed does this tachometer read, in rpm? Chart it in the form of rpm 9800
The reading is rpm 7600
